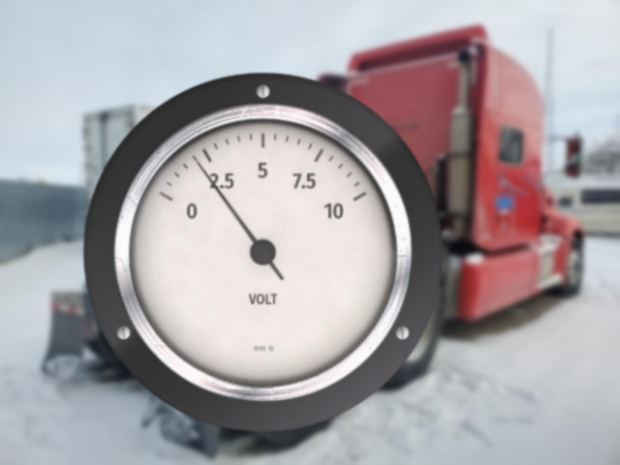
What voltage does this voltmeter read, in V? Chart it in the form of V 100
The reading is V 2
